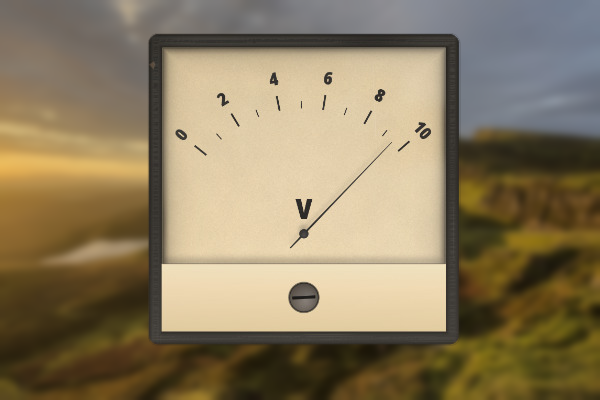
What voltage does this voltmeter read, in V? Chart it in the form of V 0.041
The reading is V 9.5
